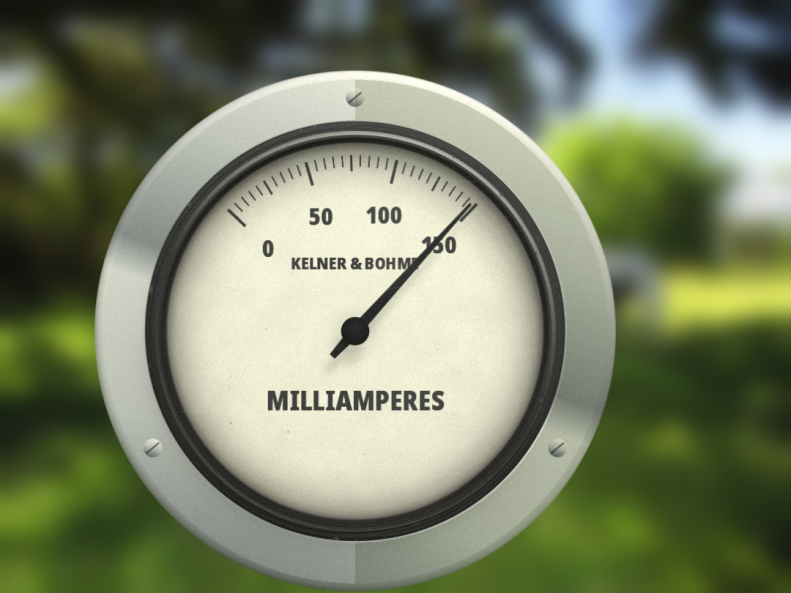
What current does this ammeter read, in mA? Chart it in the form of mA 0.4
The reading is mA 147.5
